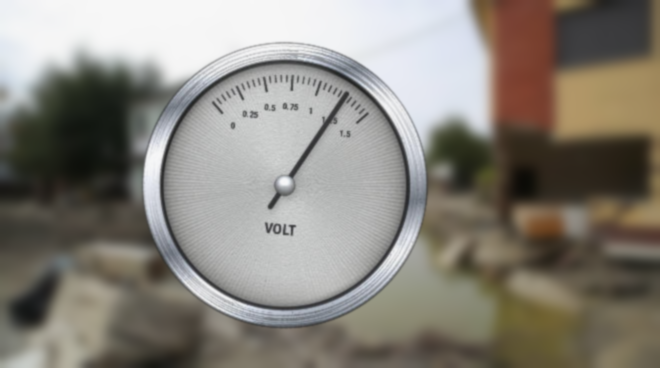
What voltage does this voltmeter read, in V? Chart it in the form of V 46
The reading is V 1.25
